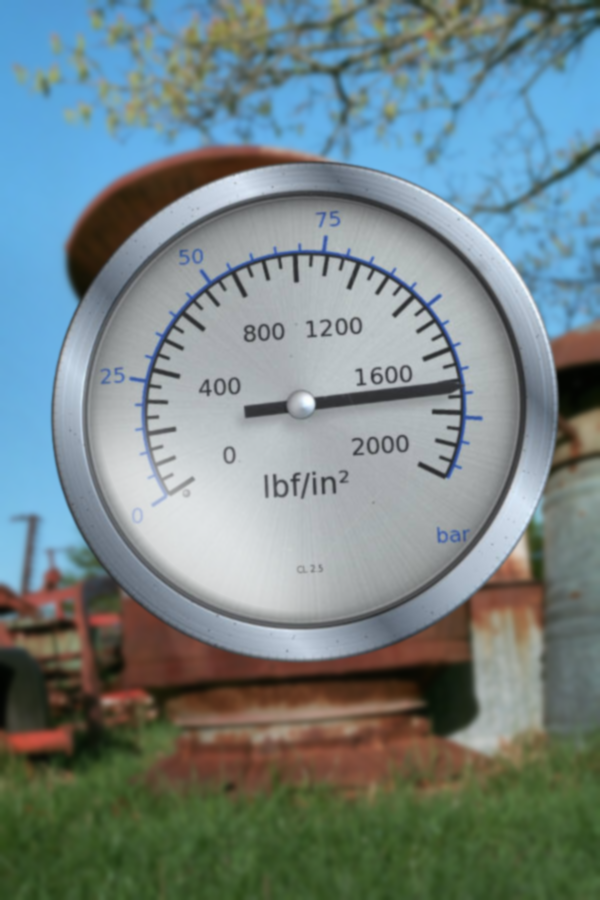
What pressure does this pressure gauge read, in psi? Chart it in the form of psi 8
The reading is psi 1725
